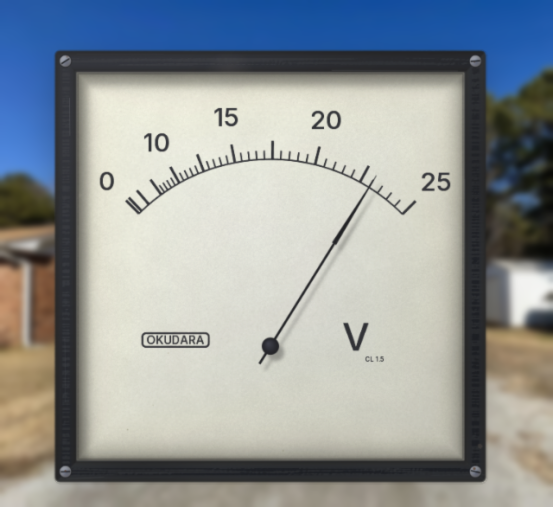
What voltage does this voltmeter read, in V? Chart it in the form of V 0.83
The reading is V 23
